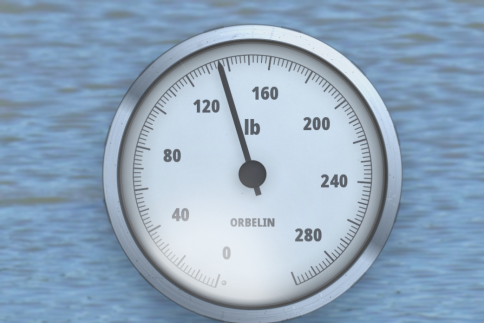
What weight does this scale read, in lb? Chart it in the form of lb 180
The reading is lb 136
